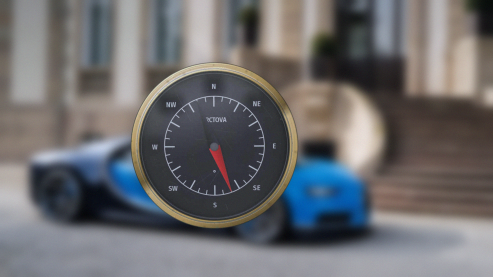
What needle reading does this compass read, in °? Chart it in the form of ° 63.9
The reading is ° 160
